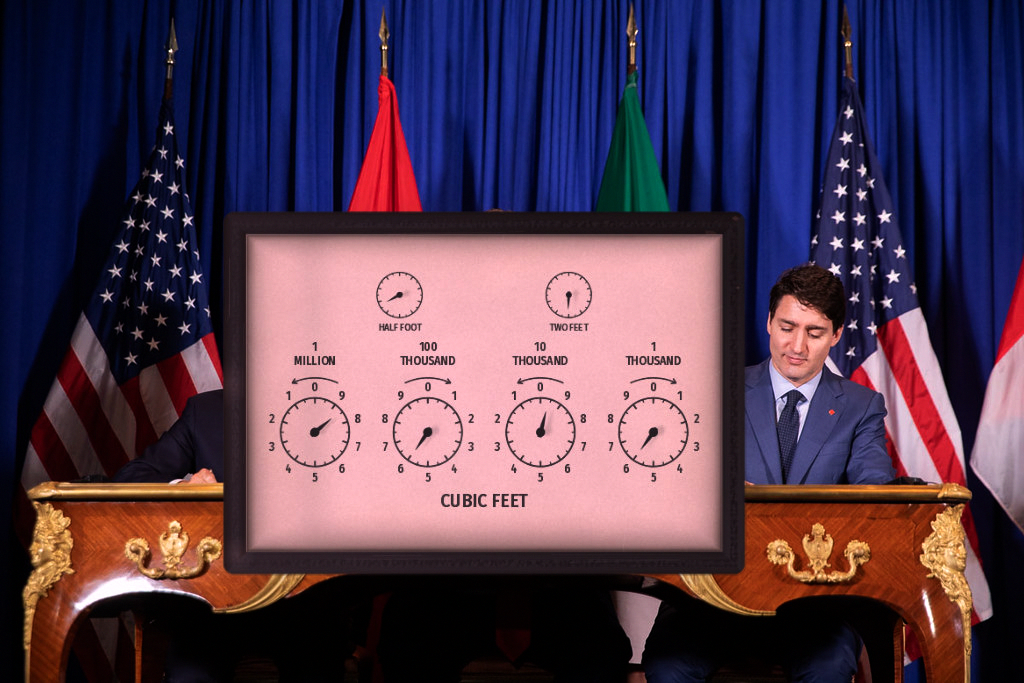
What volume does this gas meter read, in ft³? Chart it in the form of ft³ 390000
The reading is ft³ 859600
